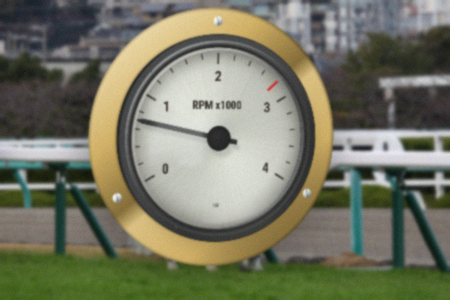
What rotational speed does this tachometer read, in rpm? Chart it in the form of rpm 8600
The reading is rpm 700
